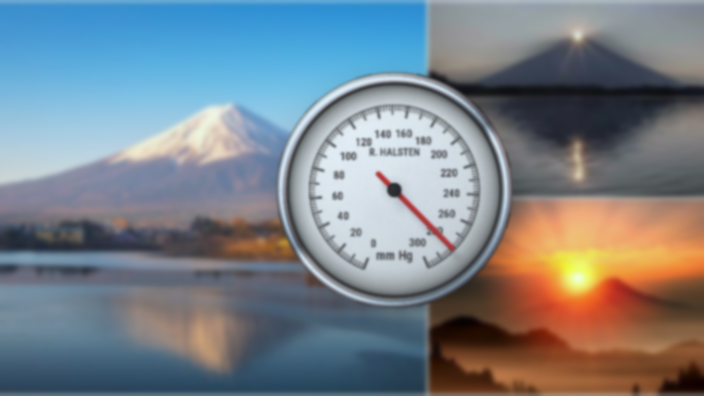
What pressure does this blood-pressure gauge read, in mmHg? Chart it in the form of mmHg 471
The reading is mmHg 280
